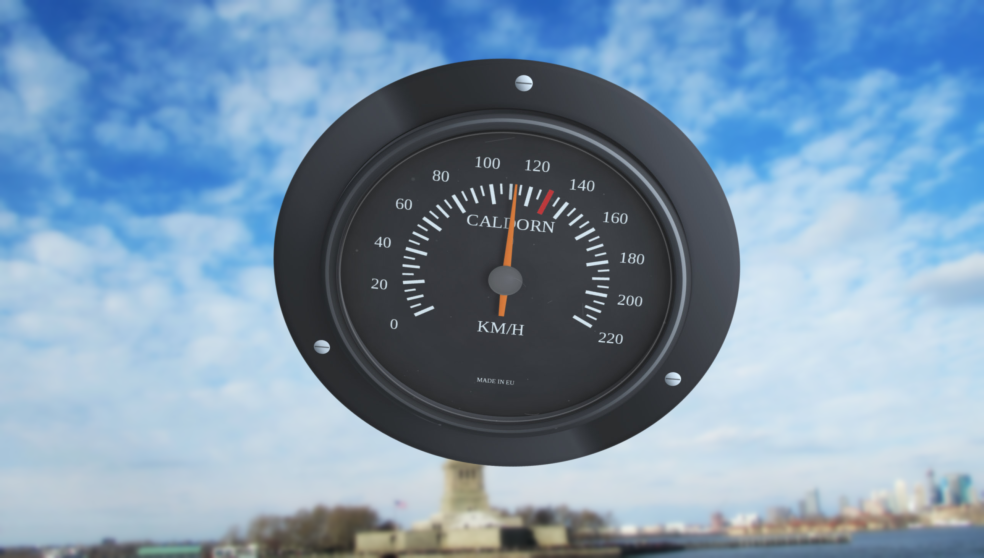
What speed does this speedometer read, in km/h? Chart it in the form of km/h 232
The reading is km/h 112.5
